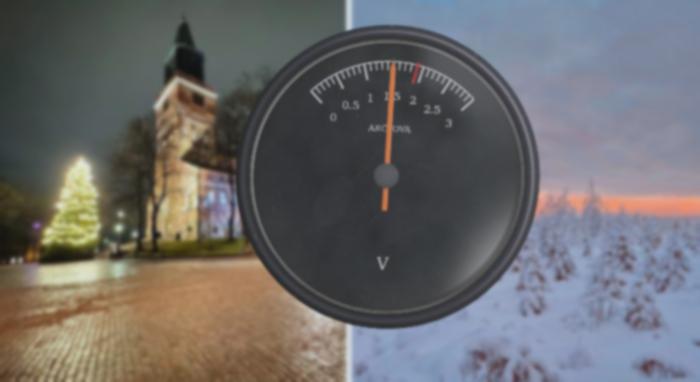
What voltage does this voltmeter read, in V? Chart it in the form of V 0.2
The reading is V 1.5
